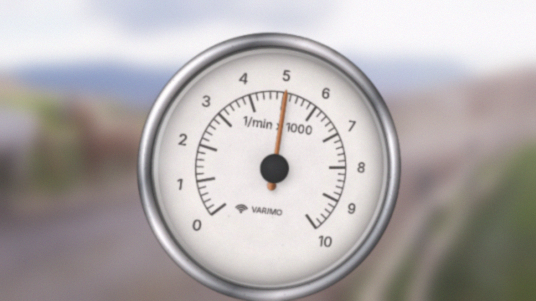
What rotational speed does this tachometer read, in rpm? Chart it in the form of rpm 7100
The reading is rpm 5000
